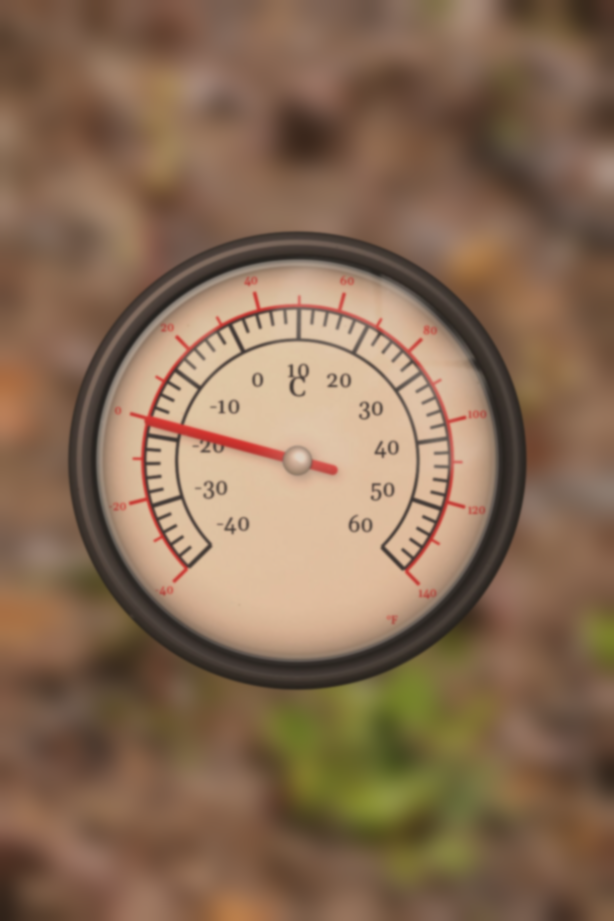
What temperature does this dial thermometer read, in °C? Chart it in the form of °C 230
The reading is °C -18
